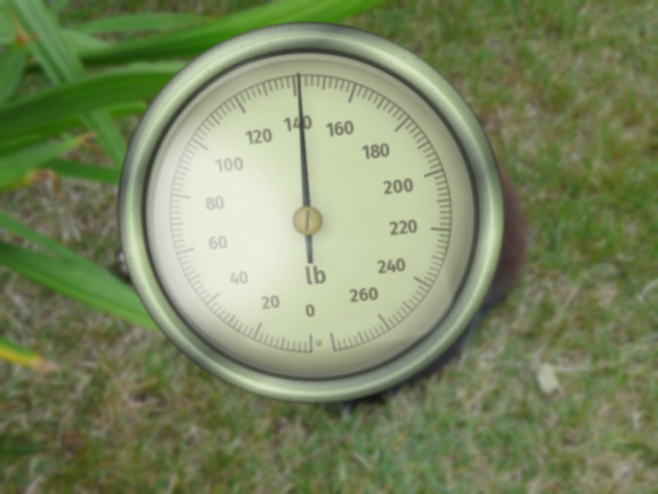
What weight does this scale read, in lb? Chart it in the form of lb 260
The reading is lb 142
